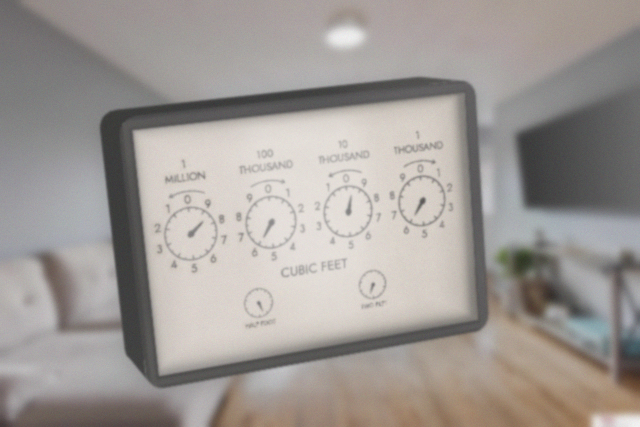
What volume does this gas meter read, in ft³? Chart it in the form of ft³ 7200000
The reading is ft³ 859600
